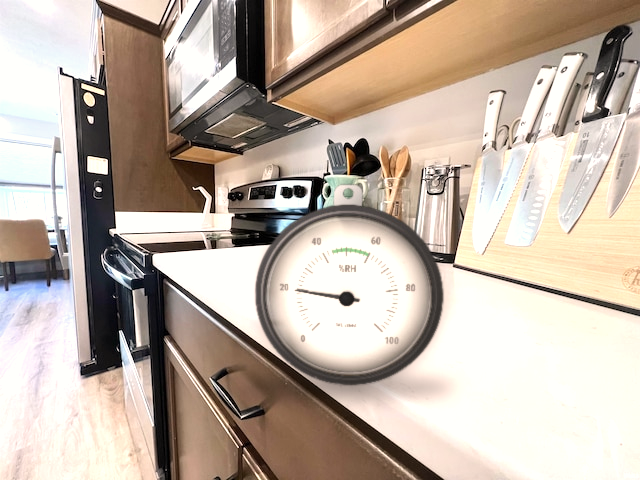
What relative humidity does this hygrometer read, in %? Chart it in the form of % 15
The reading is % 20
